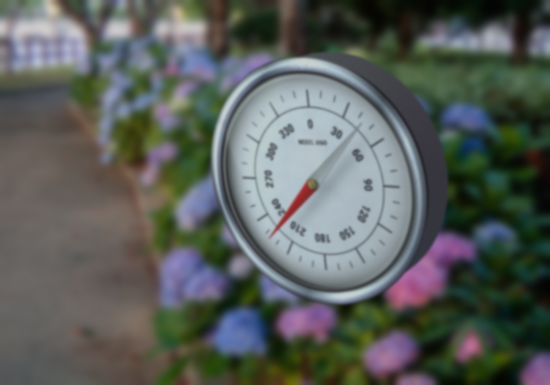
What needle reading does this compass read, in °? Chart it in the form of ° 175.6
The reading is ° 225
